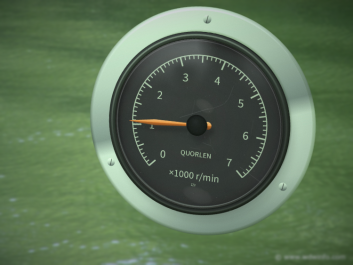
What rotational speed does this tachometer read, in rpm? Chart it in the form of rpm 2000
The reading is rpm 1100
